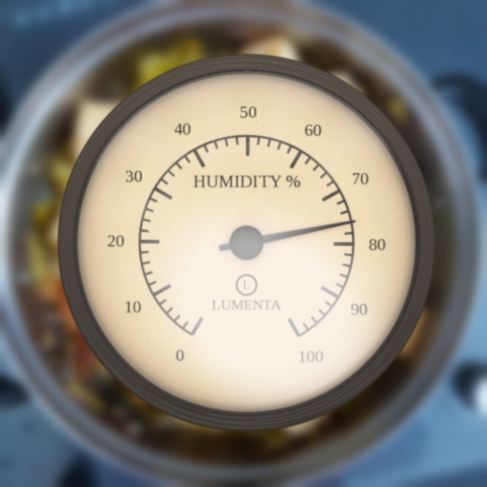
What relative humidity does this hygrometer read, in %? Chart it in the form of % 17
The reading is % 76
